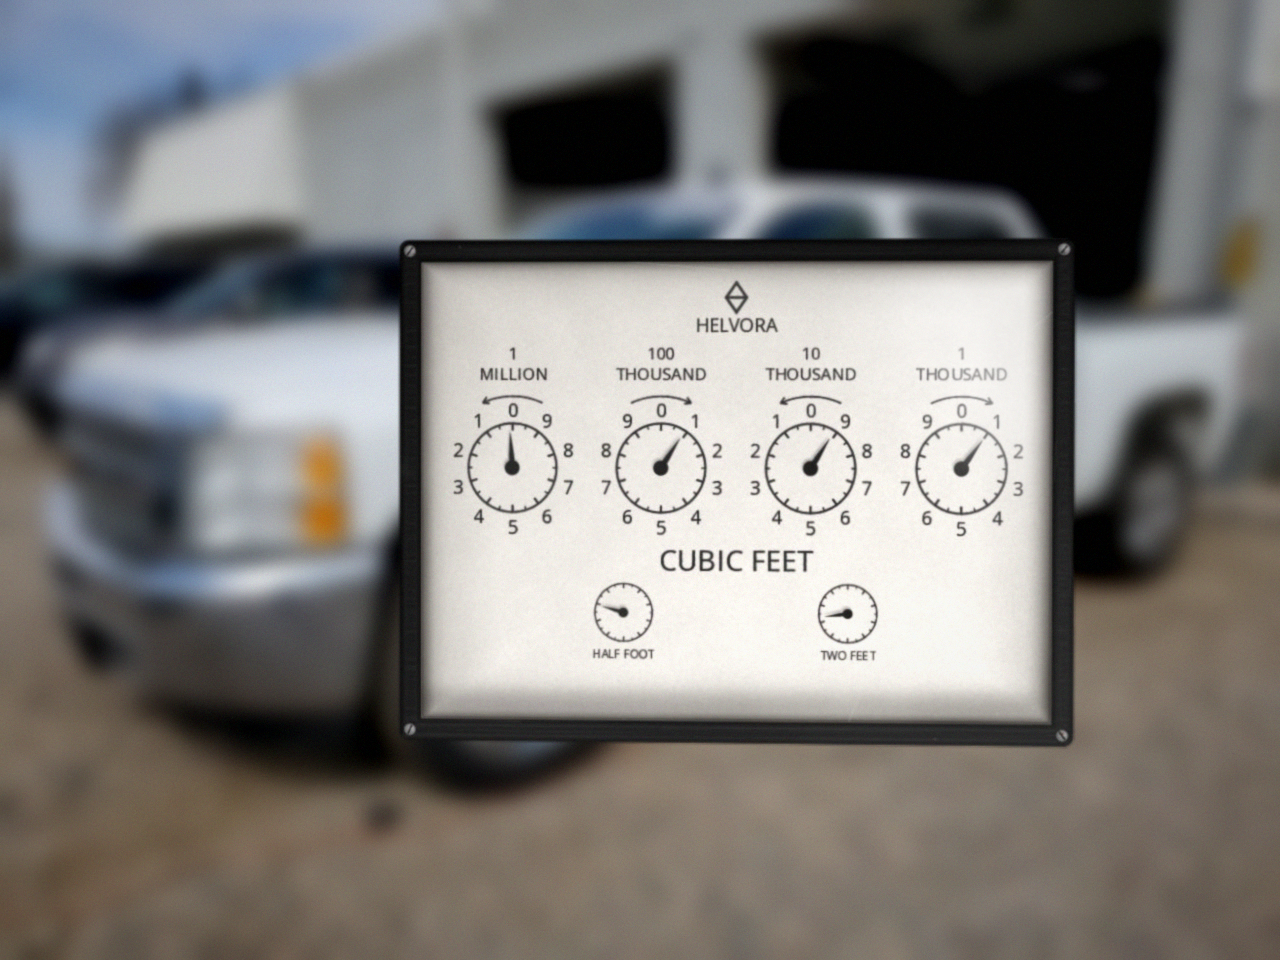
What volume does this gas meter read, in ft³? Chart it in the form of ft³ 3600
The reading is ft³ 9100
